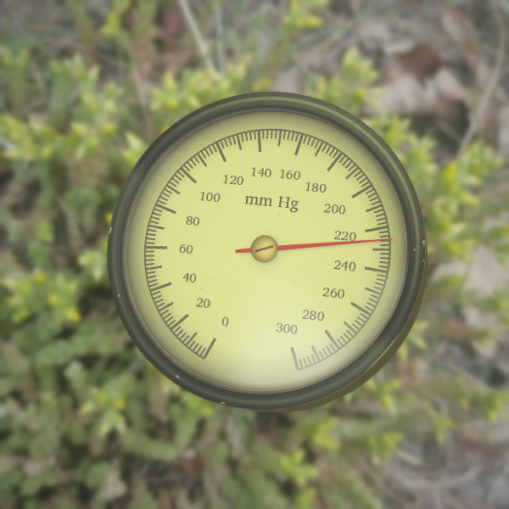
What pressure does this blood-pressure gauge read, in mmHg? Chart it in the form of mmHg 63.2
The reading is mmHg 226
